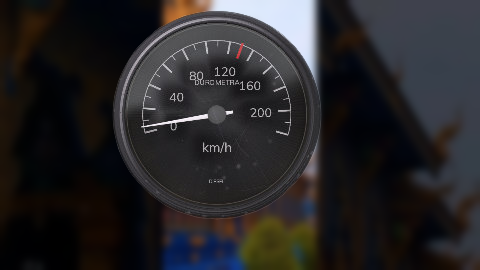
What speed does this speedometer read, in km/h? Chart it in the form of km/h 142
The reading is km/h 5
